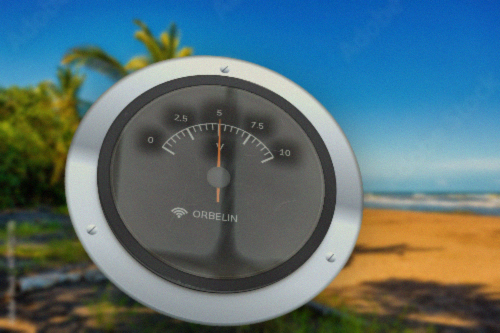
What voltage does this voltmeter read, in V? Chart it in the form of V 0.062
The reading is V 5
